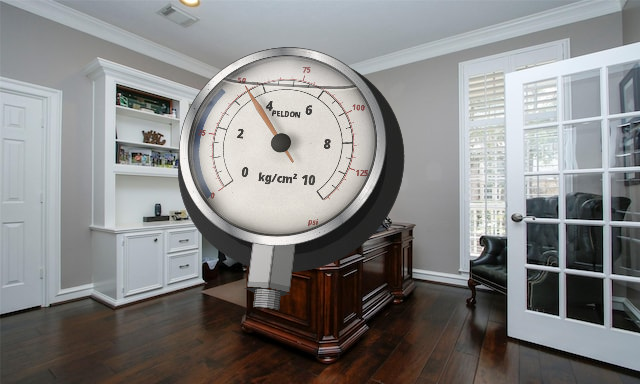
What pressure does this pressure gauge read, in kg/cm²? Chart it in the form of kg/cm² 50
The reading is kg/cm² 3.5
